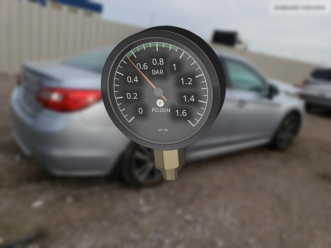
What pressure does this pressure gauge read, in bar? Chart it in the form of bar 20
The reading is bar 0.55
